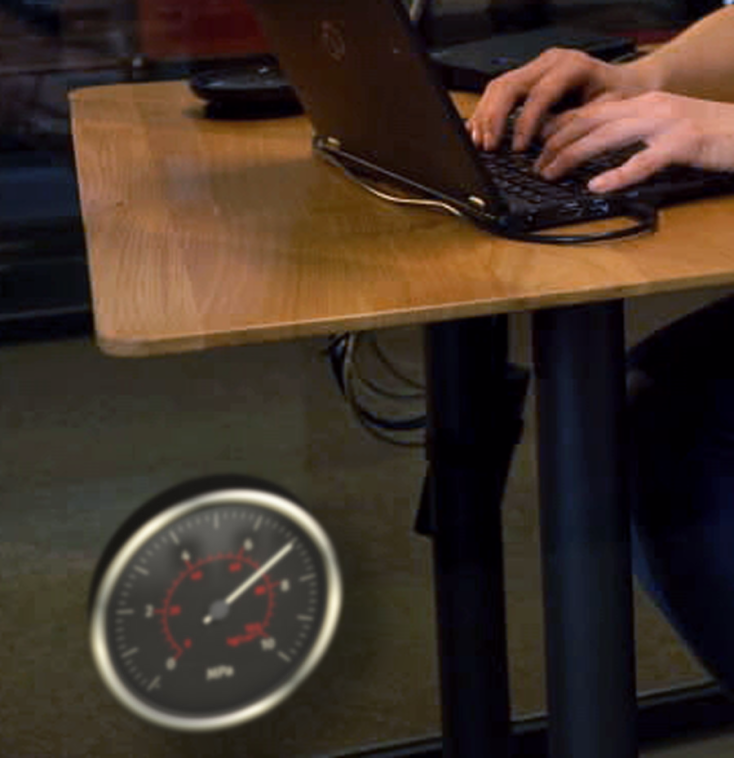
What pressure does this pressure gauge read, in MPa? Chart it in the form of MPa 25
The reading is MPa 7
